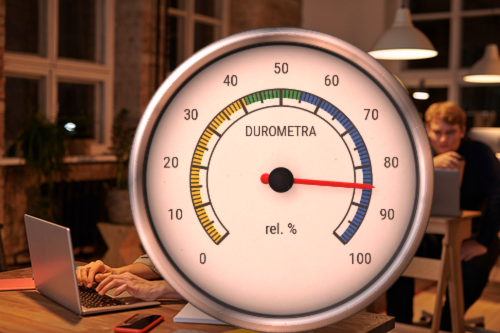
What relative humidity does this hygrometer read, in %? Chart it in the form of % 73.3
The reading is % 85
